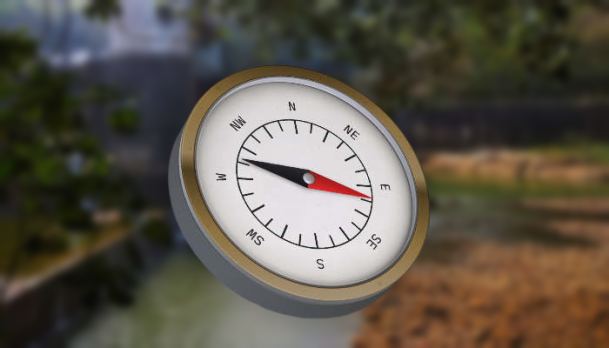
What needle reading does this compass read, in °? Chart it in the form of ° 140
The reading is ° 105
